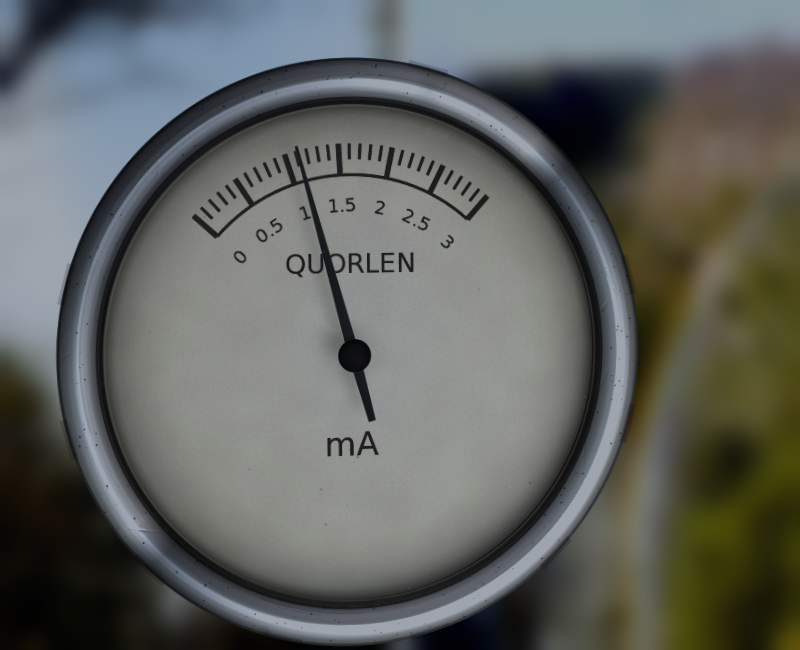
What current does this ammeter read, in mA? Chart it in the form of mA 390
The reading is mA 1.1
